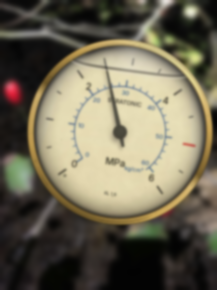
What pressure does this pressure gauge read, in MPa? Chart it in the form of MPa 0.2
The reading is MPa 2.5
